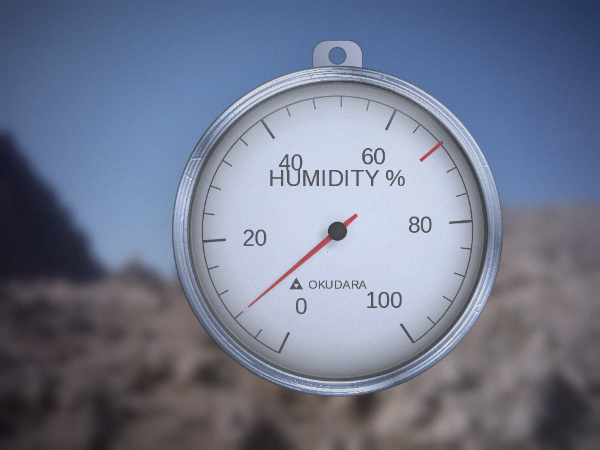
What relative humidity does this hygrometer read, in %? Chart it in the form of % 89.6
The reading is % 8
